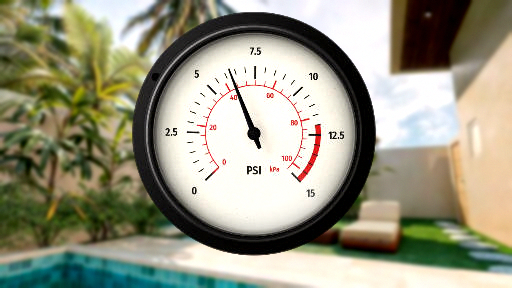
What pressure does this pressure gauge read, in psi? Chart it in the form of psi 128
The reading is psi 6.25
